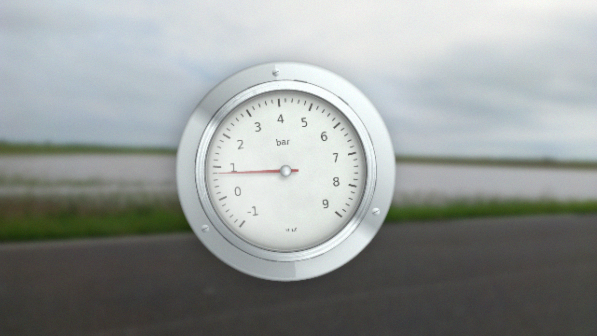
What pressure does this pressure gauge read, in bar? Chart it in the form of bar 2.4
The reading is bar 0.8
